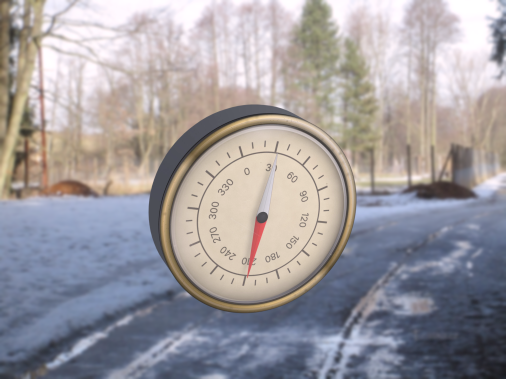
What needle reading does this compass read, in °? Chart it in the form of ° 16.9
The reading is ° 210
